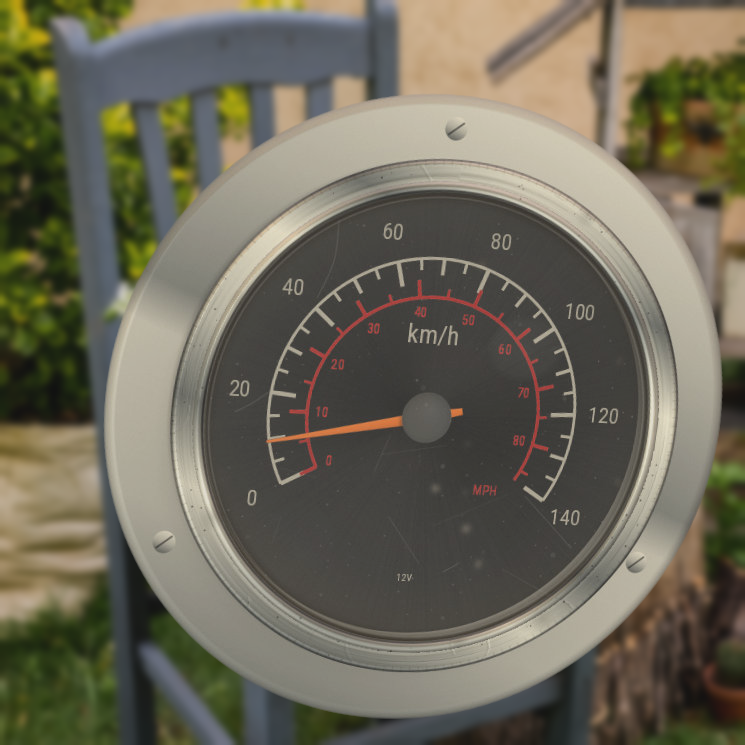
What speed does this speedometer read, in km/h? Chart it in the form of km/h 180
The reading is km/h 10
